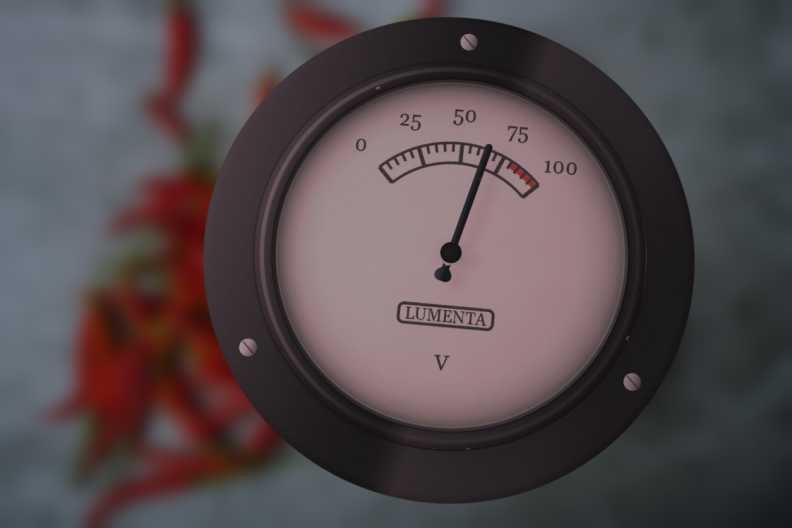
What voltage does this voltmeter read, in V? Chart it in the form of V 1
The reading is V 65
